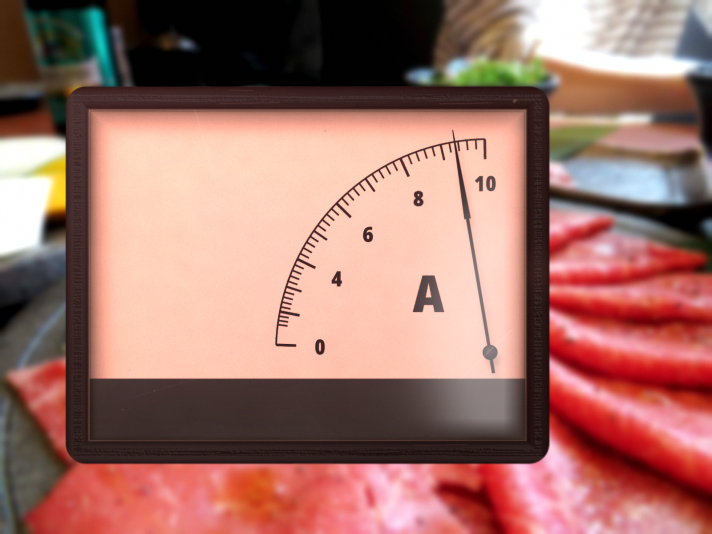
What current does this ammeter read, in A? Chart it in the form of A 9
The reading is A 9.3
